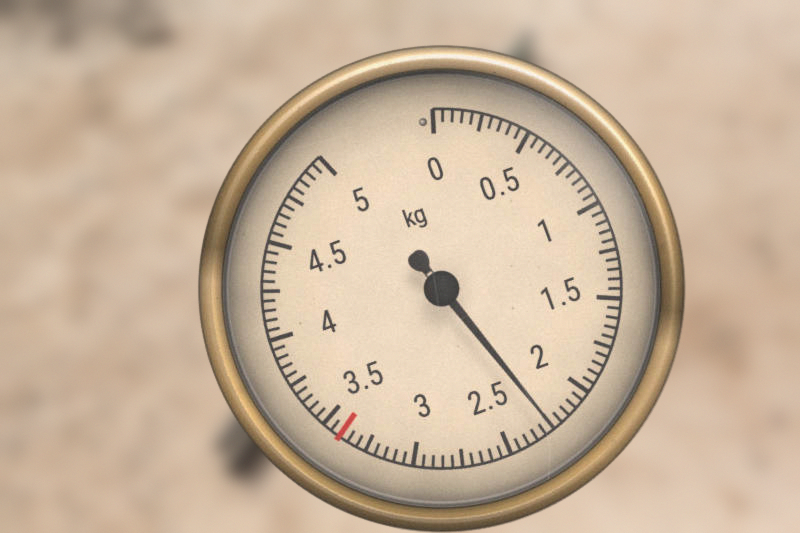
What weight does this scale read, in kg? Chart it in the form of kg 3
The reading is kg 2.25
